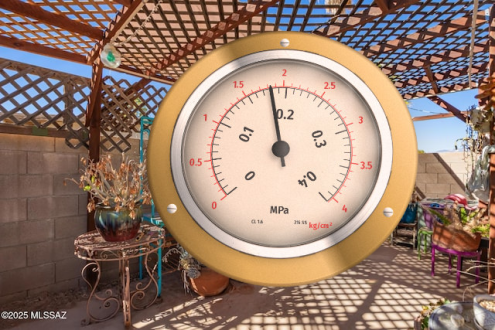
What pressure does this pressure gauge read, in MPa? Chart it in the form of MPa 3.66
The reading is MPa 0.18
